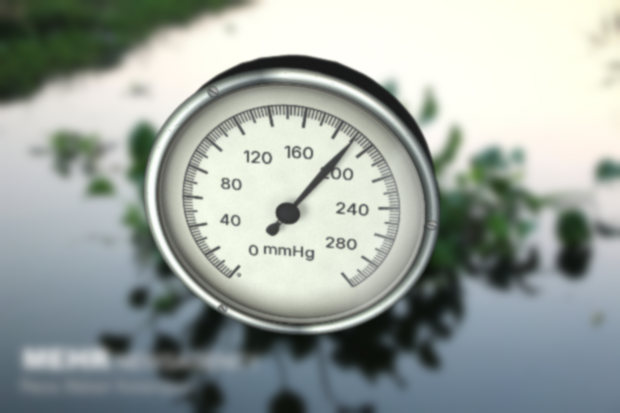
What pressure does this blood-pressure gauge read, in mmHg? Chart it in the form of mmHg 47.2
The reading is mmHg 190
